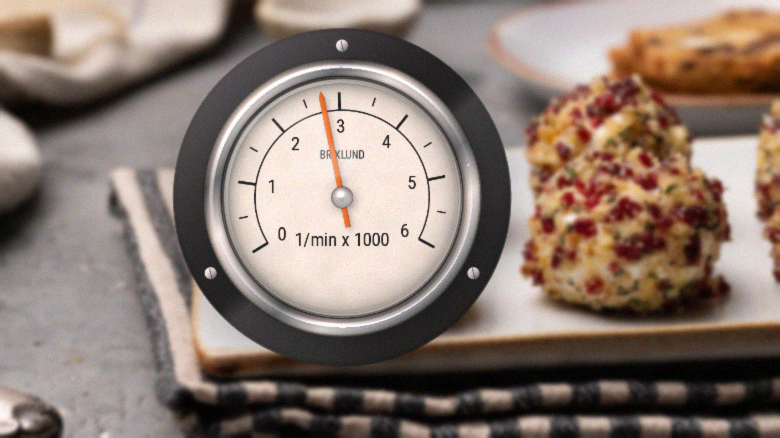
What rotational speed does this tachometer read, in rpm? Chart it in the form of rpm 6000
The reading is rpm 2750
